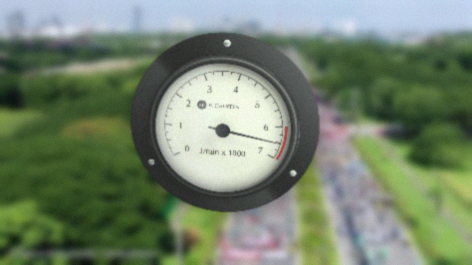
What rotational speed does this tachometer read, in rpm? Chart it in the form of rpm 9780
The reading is rpm 6500
